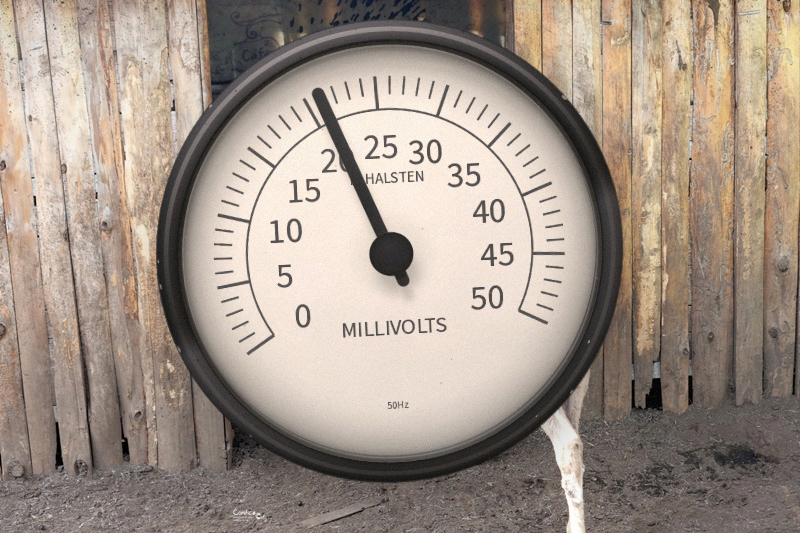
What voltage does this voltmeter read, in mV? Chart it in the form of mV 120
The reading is mV 21
